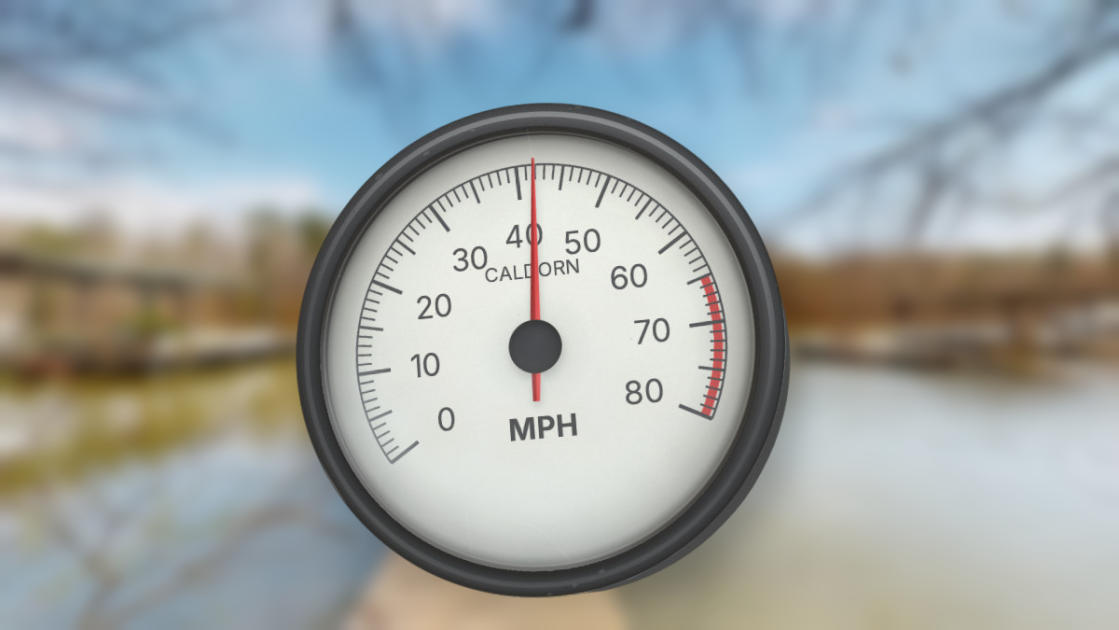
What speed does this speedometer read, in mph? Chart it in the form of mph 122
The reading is mph 42
